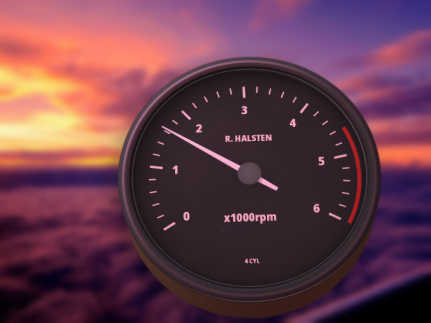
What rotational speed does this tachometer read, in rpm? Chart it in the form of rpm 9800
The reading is rpm 1600
